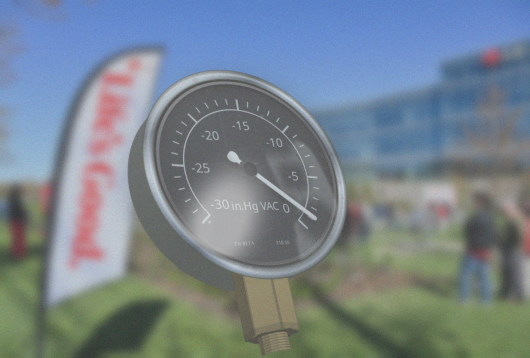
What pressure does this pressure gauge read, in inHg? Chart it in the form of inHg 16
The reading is inHg -1
